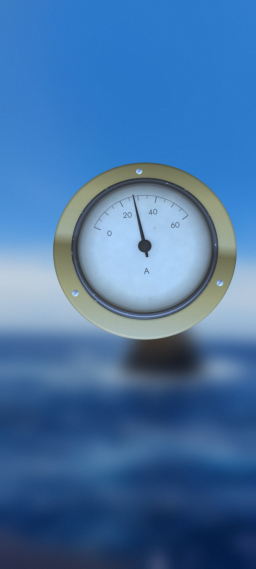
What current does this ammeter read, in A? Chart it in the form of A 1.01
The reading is A 27.5
